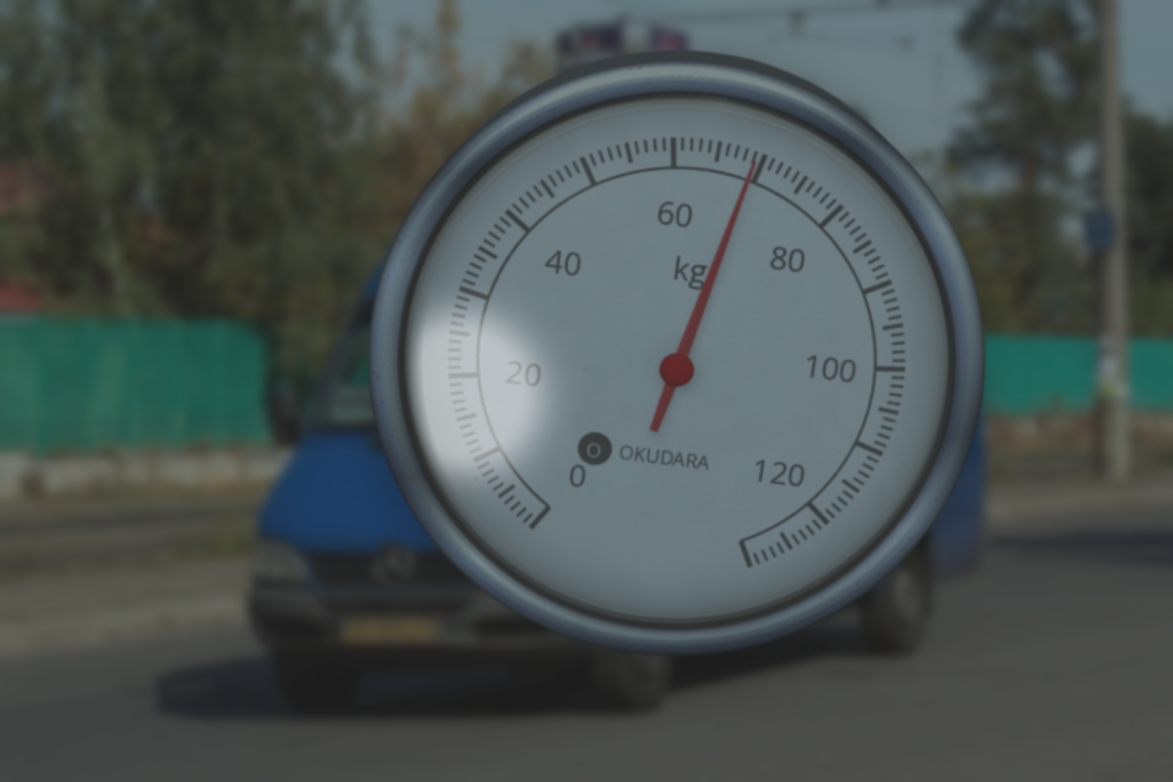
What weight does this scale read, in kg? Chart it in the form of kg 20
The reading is kg 69
